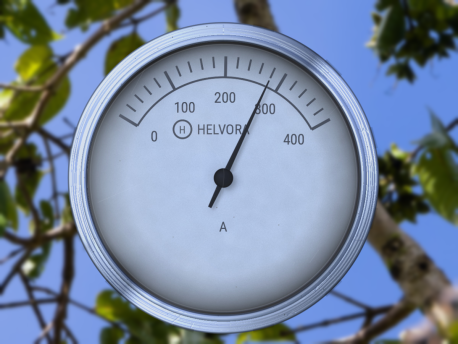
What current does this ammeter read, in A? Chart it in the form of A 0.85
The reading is A 280
